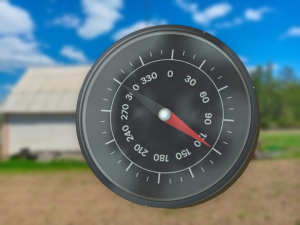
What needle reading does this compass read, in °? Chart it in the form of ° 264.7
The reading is ° 120
